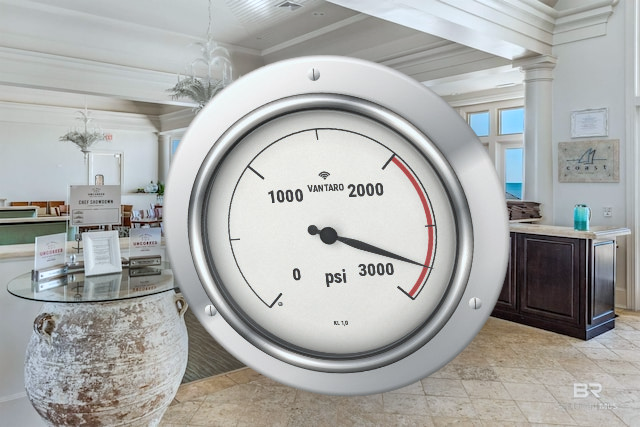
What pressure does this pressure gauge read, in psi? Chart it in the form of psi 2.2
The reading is psi 2750
